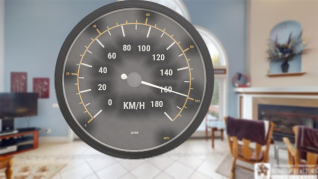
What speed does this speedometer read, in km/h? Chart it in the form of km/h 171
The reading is km/h 160
